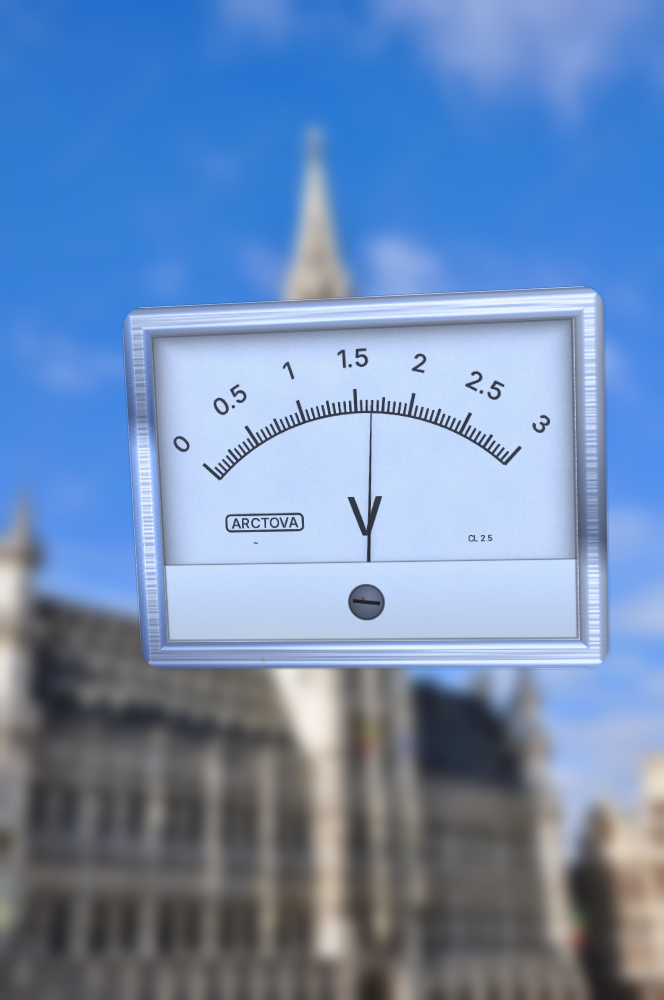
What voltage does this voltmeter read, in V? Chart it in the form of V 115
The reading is V 1.65
